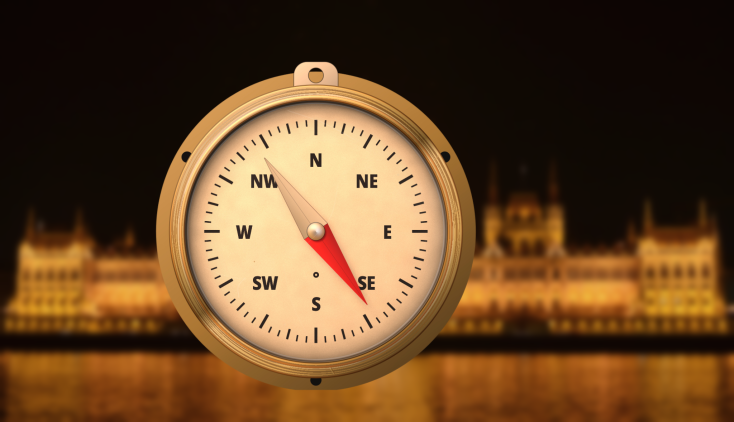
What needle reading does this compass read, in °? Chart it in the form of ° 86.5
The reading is ° 145
